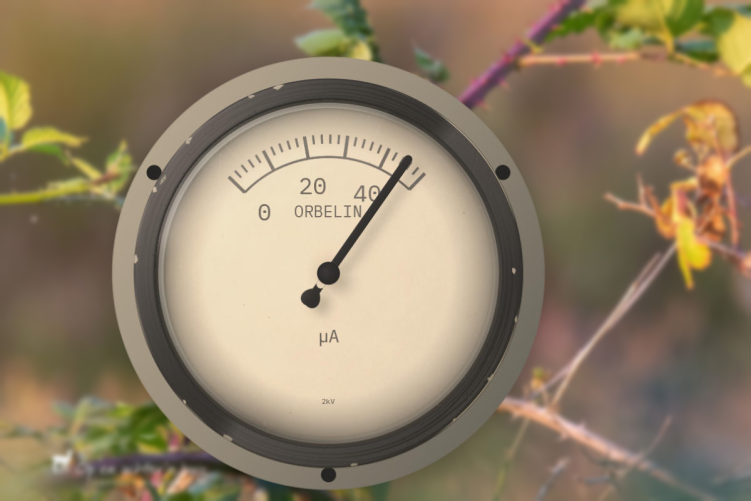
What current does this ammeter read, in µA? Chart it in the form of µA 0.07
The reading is µA 45
